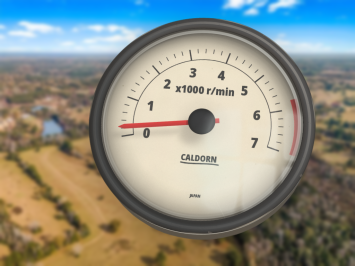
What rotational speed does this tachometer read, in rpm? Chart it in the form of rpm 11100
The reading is rpm 200
